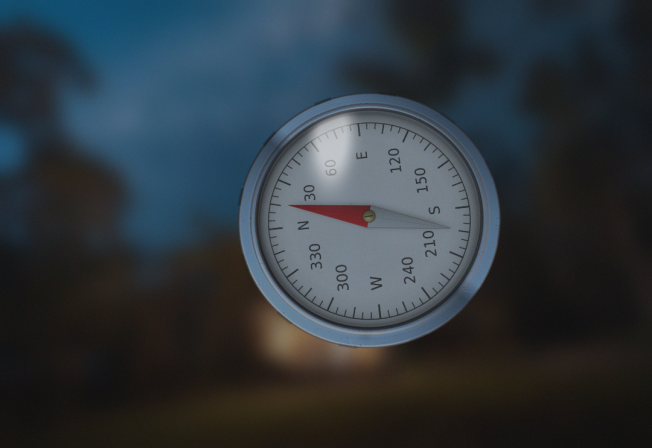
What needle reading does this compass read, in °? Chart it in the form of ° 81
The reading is ° 15
